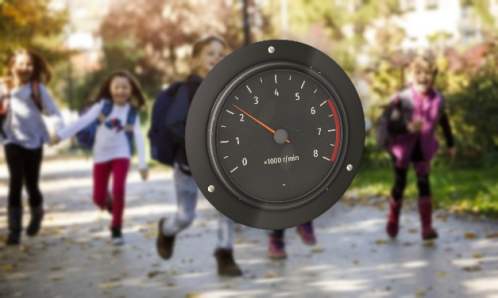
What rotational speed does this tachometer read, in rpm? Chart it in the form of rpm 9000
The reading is rpm 2250
